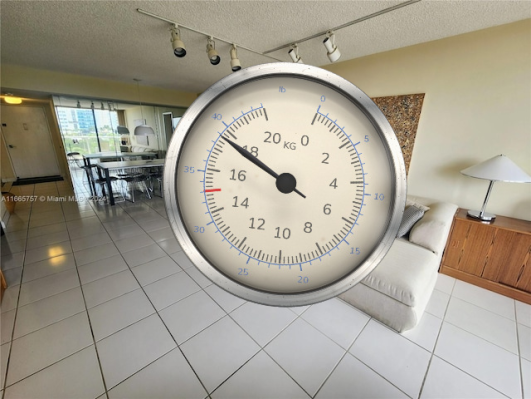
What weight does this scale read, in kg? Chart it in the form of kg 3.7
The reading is kg 17.6
